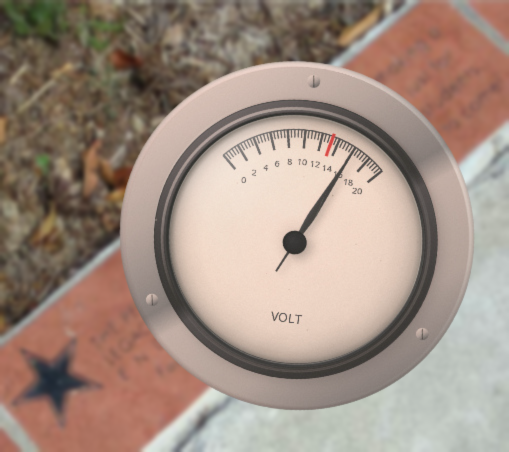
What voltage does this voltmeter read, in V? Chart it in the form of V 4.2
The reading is V 16
